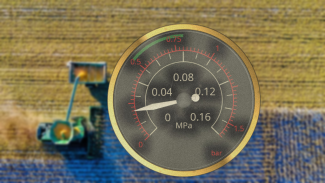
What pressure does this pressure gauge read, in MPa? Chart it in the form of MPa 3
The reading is MPa 0.02
